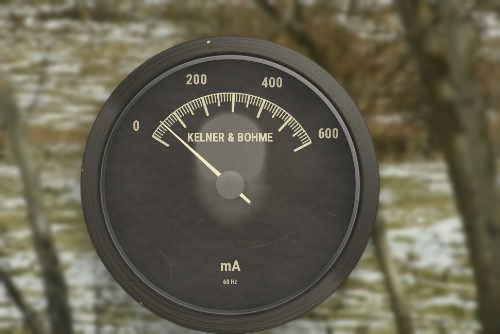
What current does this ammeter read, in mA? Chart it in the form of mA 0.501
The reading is mA 50
